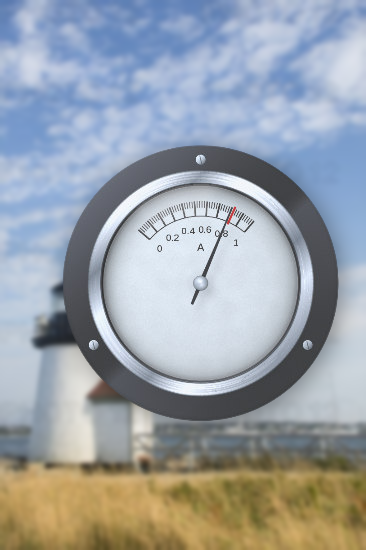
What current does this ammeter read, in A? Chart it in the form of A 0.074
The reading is A 0.8
